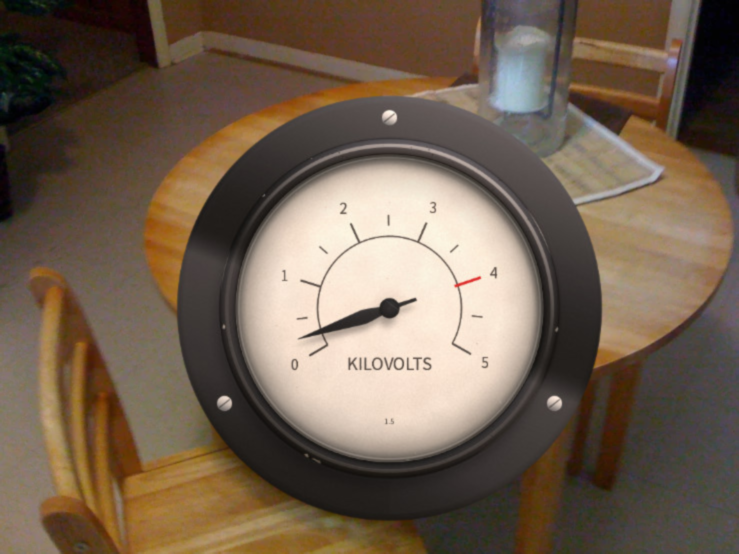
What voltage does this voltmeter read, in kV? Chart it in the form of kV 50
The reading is kV 0.25
